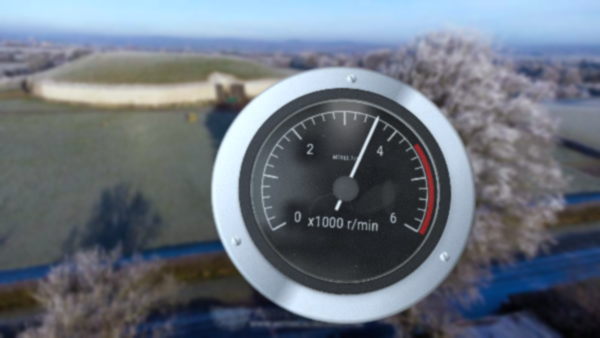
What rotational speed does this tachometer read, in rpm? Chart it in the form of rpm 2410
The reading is rpm 3600
